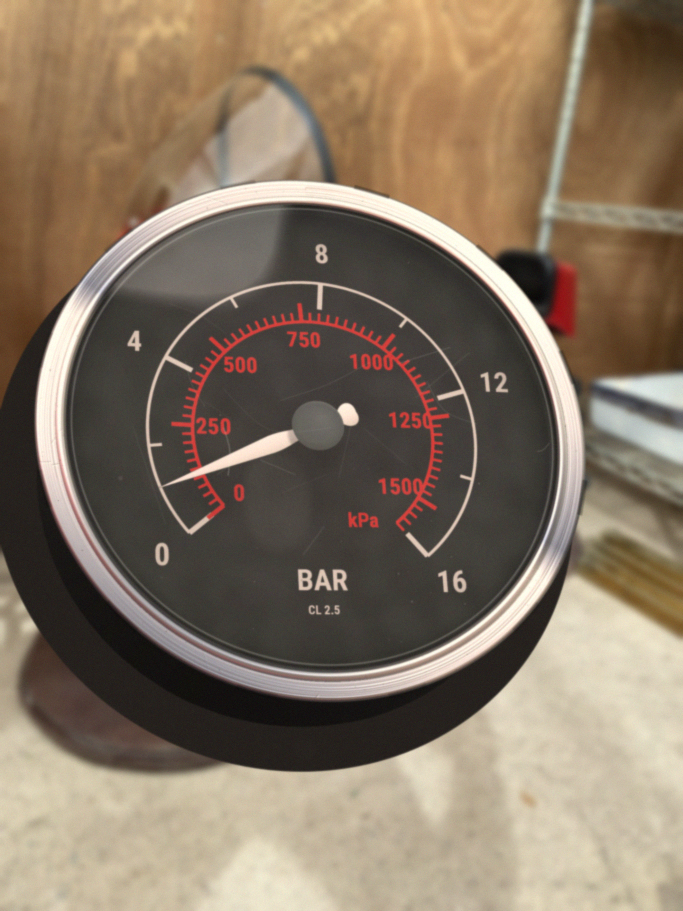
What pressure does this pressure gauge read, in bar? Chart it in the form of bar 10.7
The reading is bar 1
